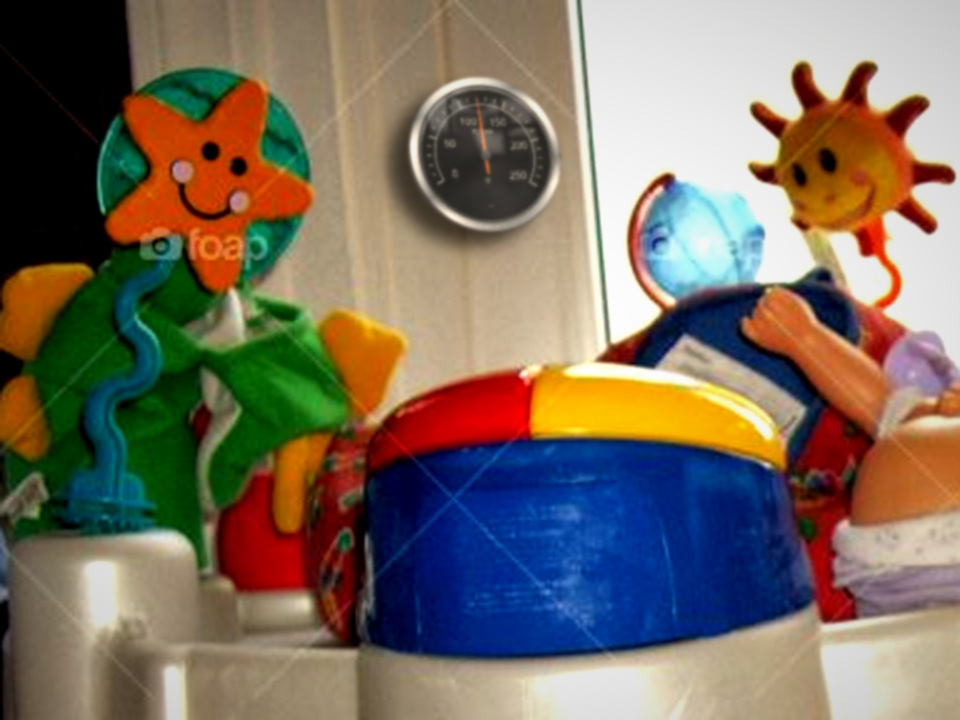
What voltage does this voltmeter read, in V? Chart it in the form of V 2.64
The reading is V 120
